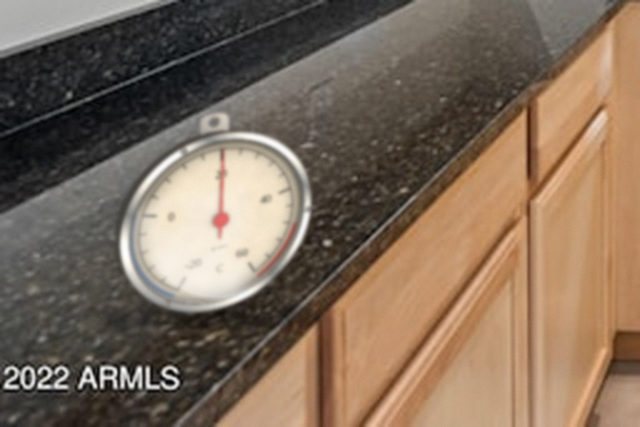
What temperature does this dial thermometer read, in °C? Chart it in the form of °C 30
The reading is °C 20
